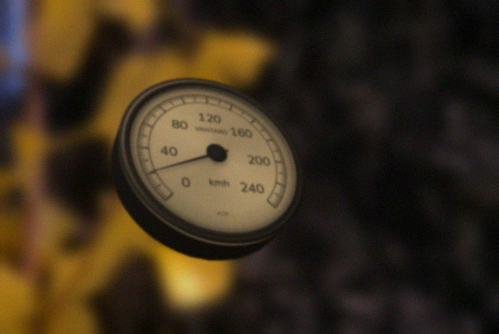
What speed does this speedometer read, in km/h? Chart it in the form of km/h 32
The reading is km/h 20
